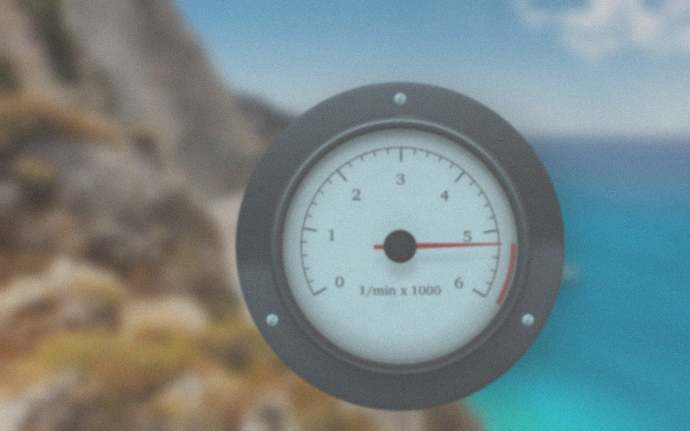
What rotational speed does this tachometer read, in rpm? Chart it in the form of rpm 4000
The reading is rpm 5200
